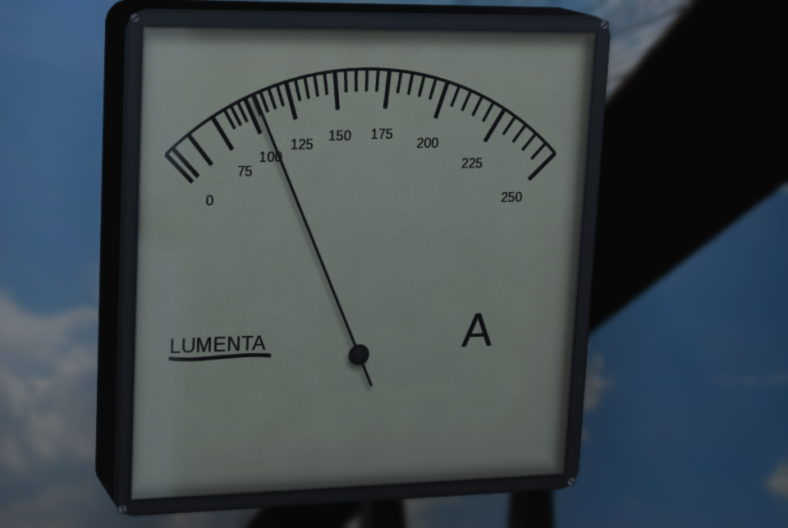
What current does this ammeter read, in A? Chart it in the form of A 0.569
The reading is A 105
